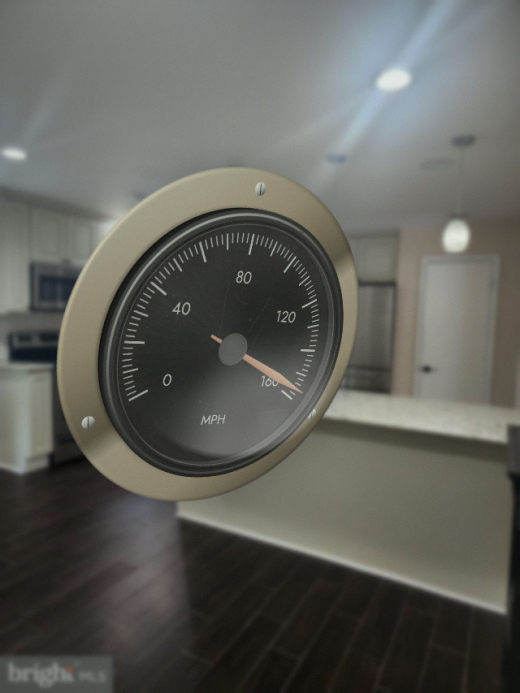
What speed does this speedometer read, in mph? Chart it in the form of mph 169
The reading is mph 156
